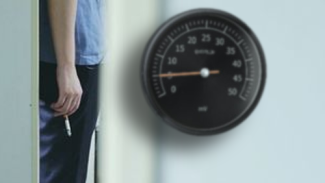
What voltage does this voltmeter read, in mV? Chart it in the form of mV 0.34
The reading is mV 5
